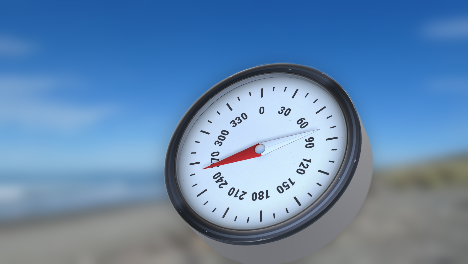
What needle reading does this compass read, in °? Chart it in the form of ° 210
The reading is ° 260
